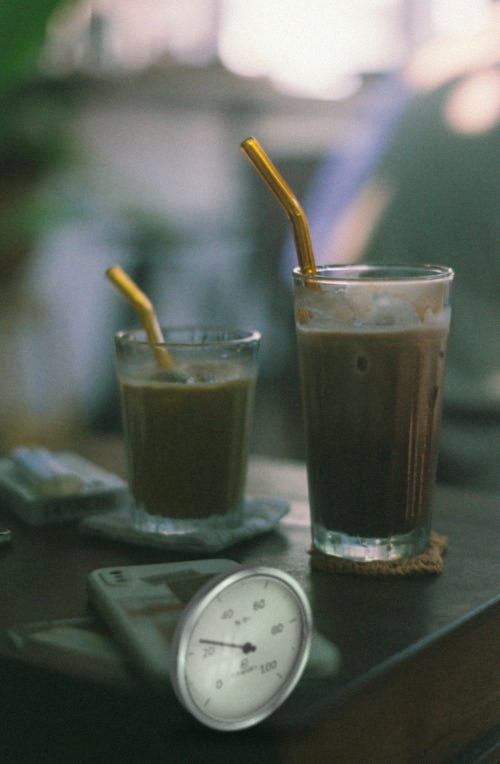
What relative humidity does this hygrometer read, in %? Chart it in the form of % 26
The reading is % 25
